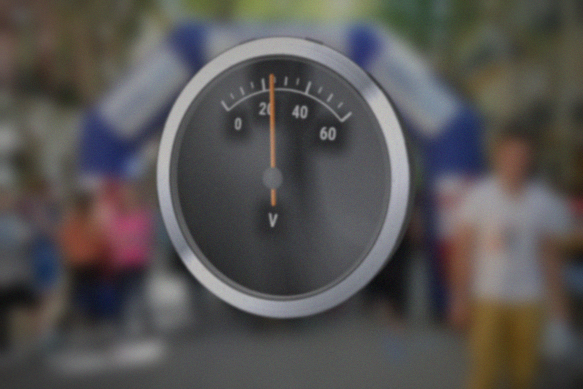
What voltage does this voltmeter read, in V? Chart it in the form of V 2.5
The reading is V 25
